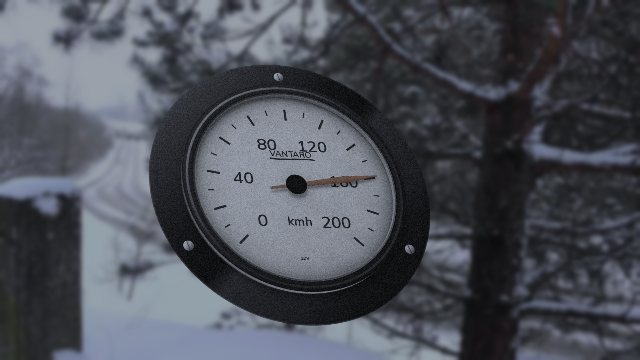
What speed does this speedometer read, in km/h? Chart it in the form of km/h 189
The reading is km/h 160
